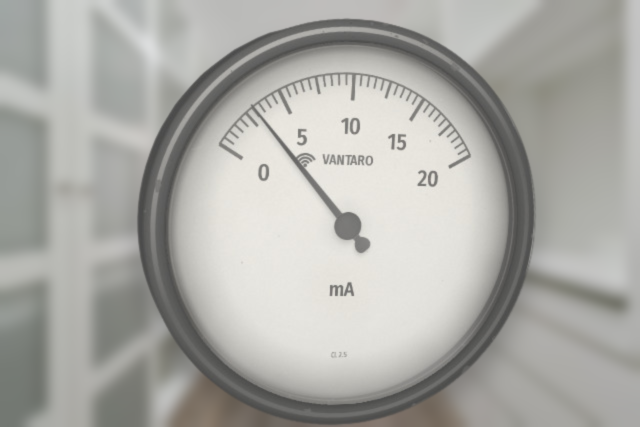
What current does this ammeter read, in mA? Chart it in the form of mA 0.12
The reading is mA 3
